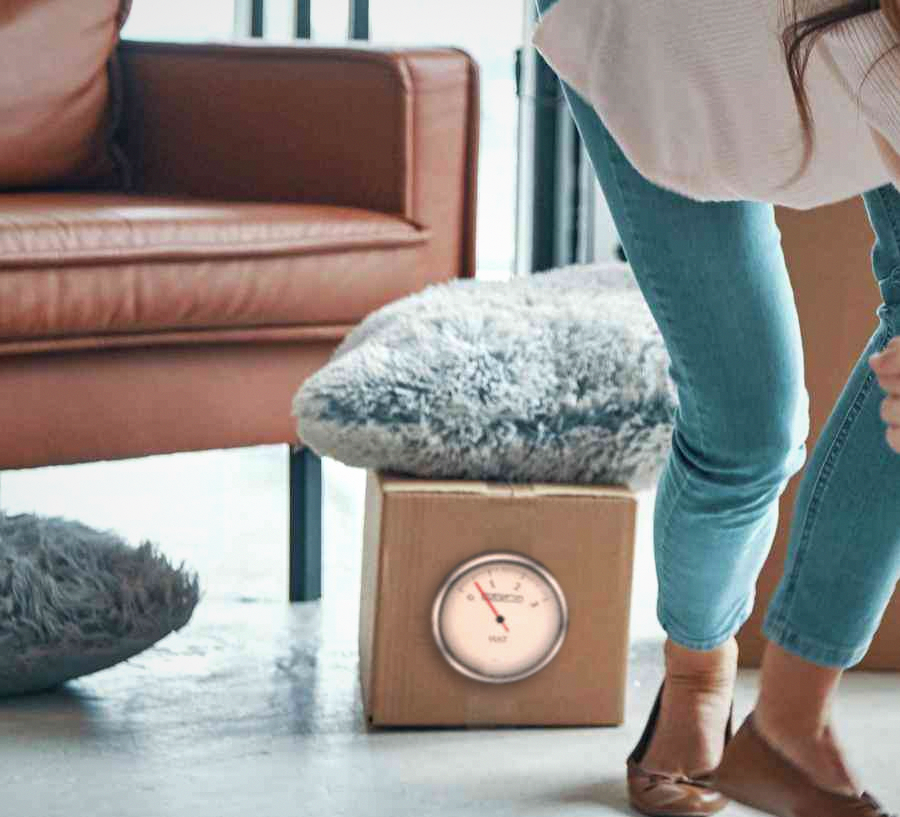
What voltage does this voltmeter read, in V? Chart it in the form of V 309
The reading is V 0.5
